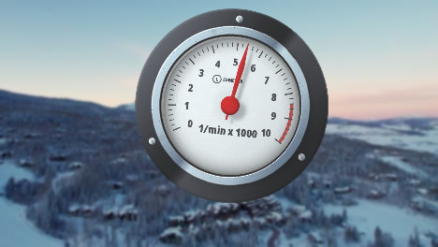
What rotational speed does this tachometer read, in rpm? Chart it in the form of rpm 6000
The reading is rpm 5400
